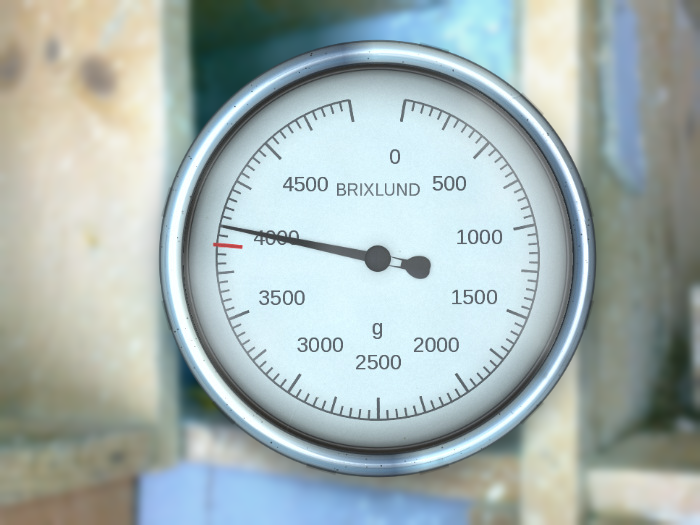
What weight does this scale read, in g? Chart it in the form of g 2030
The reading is g 4000
